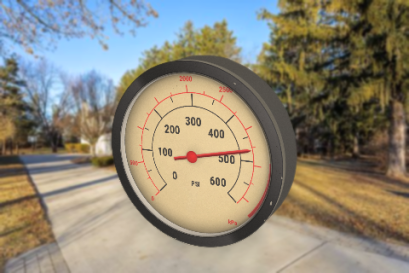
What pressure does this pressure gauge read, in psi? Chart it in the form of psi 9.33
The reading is psi 475
